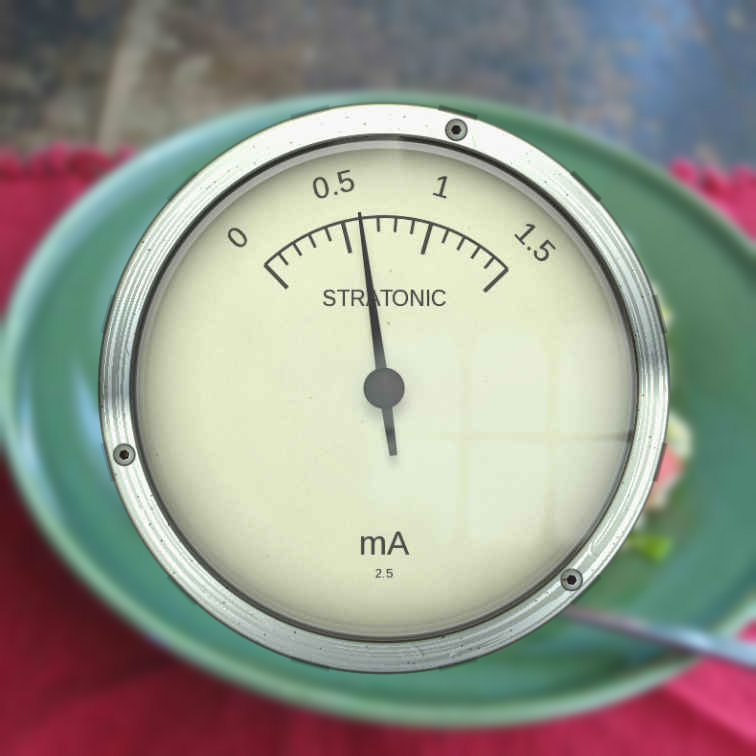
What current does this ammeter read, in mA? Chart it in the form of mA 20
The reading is mA 0.6
